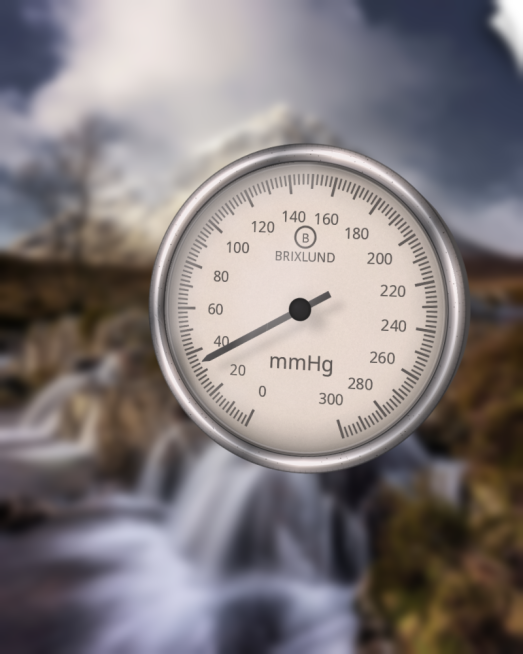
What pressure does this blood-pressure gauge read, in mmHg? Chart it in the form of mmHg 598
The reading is mmHg 34
